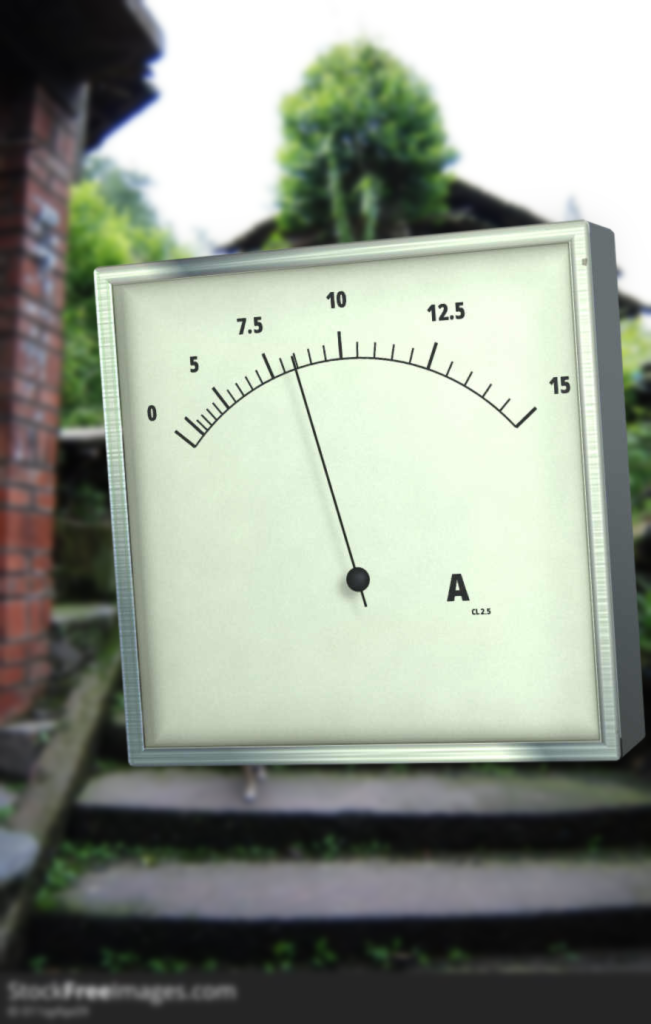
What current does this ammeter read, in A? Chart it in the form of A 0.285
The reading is A 8.5
